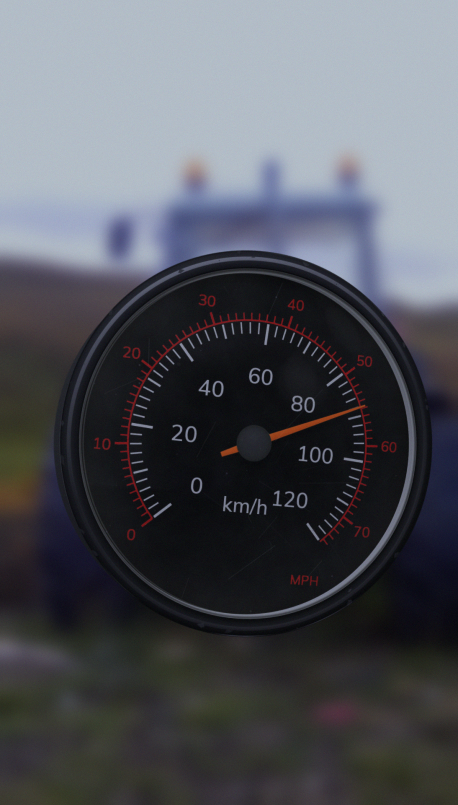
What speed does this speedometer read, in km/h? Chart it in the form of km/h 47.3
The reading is km/h 88
